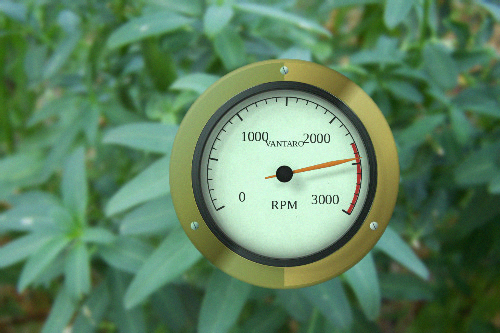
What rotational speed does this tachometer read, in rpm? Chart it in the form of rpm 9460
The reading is rpm 2450
